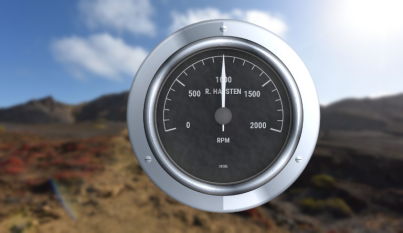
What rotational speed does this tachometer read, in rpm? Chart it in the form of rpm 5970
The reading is rpm 1000
